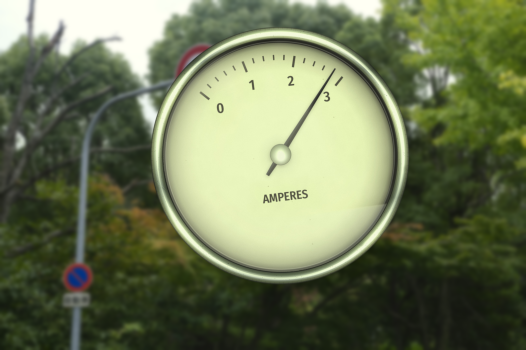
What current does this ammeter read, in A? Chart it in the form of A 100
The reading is A 2.8
